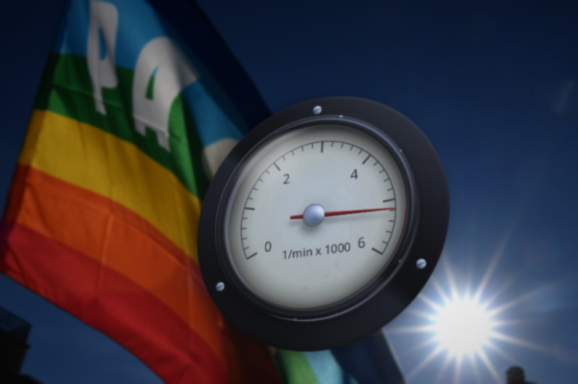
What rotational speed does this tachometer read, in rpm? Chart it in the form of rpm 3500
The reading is rpm 5200
